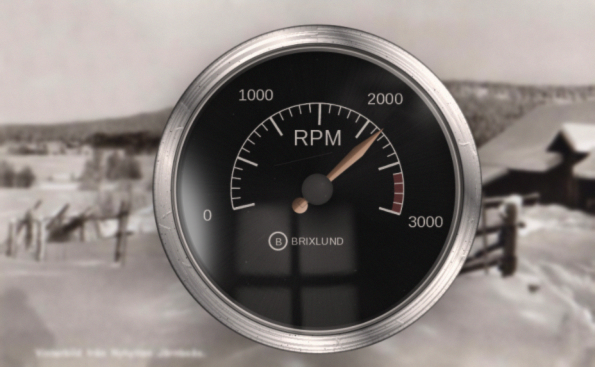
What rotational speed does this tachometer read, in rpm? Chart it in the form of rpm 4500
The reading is rpm 2150
